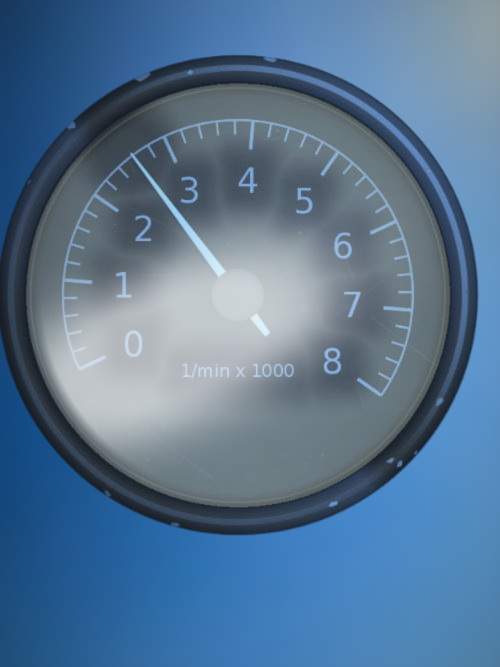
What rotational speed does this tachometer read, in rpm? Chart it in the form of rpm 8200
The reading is rpm 2600
